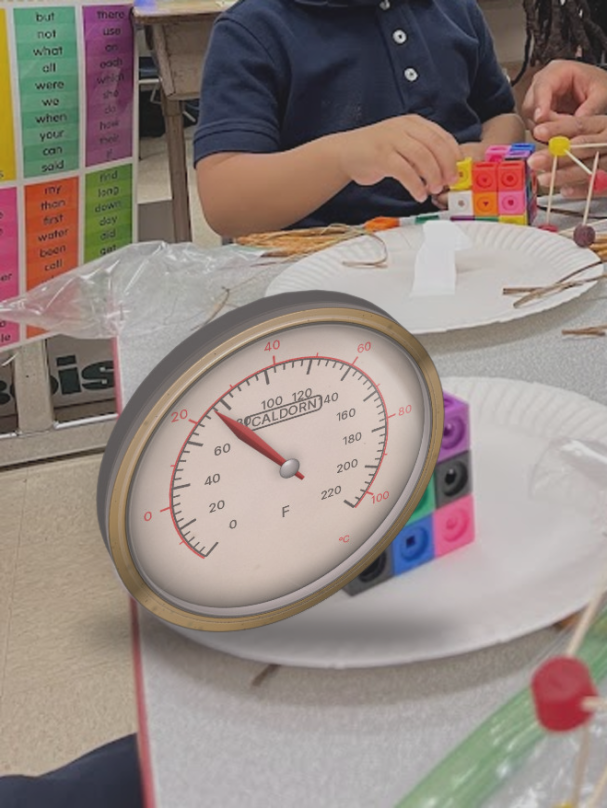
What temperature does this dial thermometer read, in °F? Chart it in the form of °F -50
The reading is °F 76
